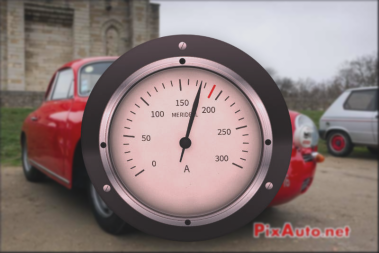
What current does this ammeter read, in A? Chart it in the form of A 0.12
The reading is A 175
